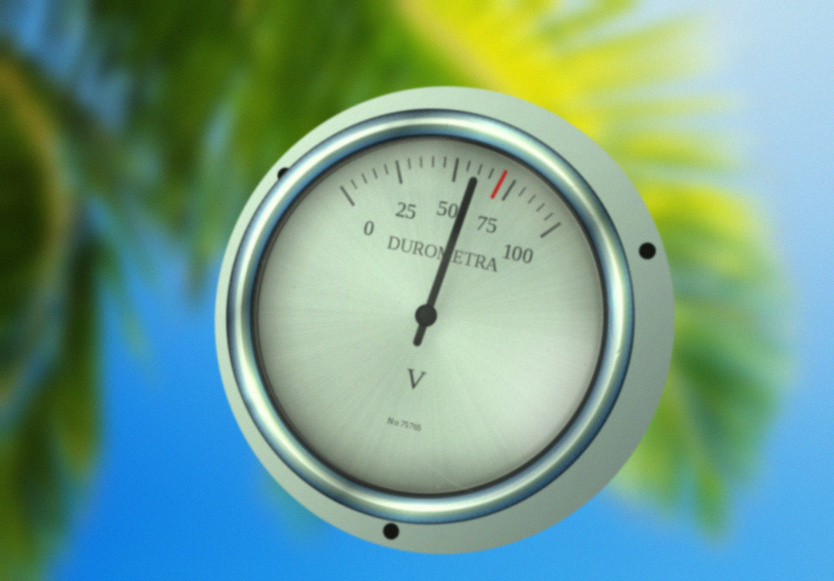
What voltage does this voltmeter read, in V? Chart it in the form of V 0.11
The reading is V 60
